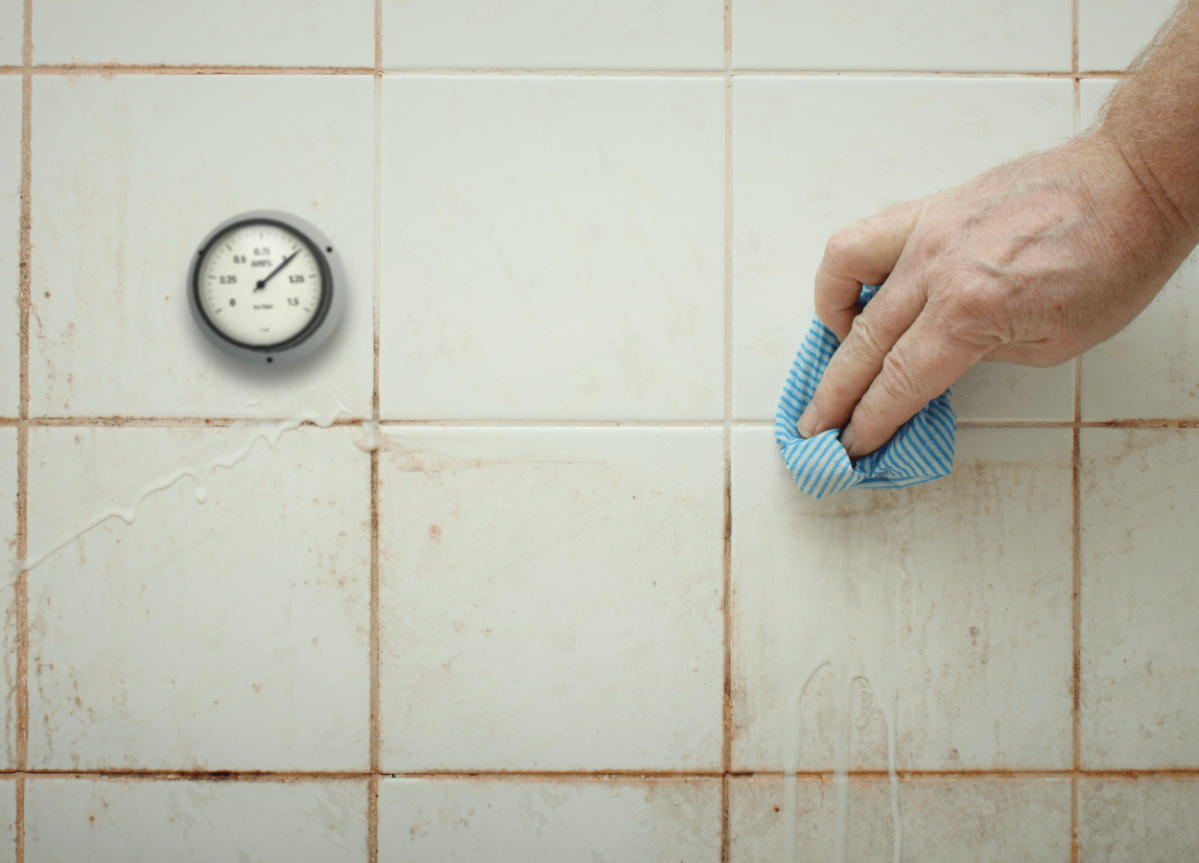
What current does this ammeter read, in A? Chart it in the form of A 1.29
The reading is A 1.05
